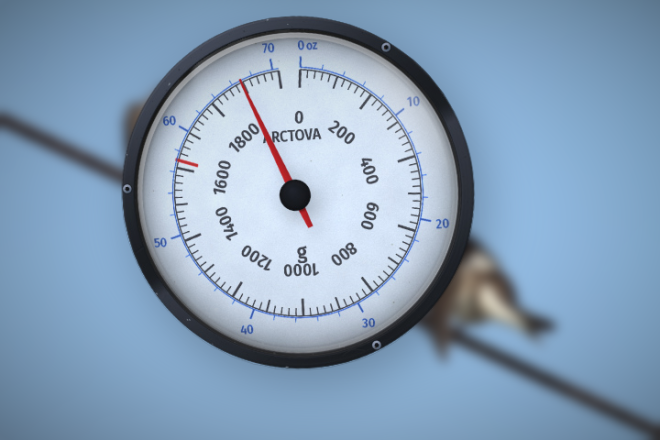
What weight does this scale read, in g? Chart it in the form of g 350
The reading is g 1900
